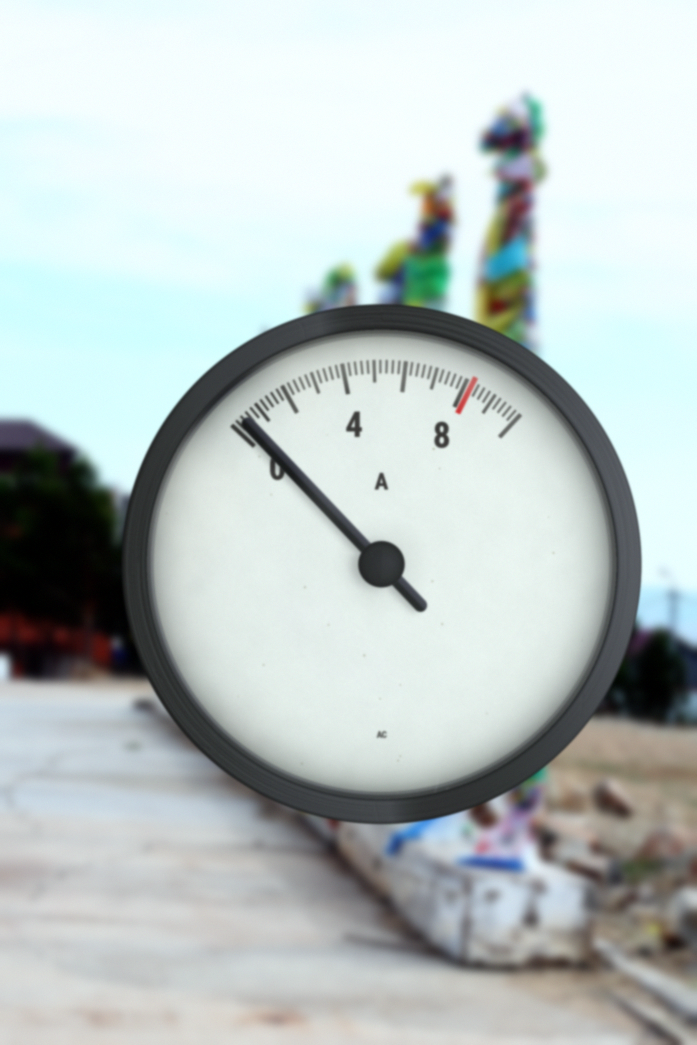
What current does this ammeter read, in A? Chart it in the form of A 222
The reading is A 0.4
